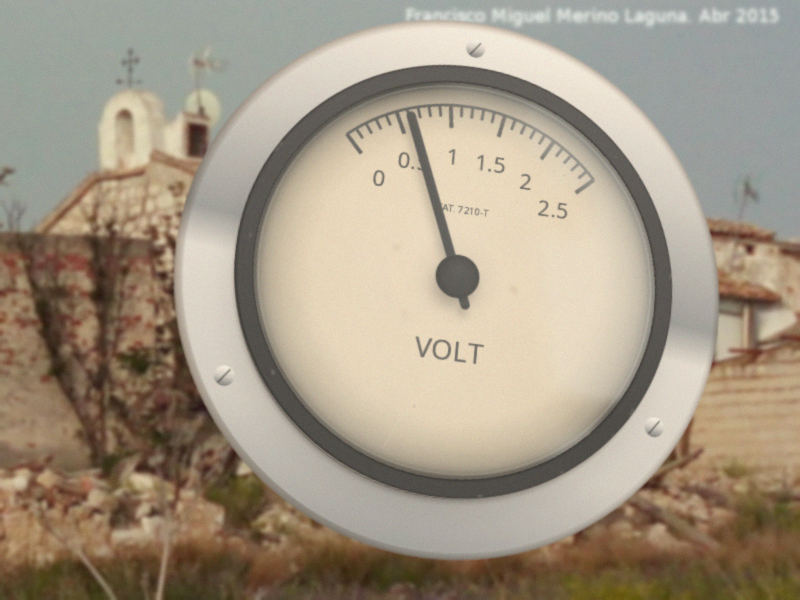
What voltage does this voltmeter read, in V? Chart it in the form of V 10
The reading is V 0.6
